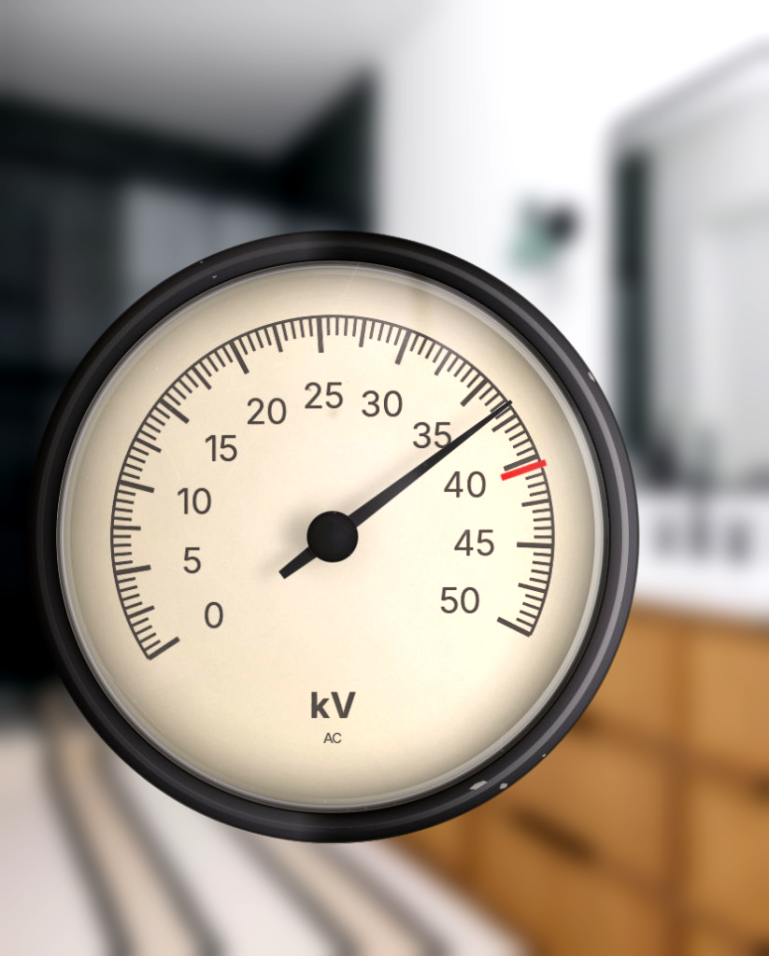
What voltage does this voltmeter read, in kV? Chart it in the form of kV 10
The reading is kV 36.75
